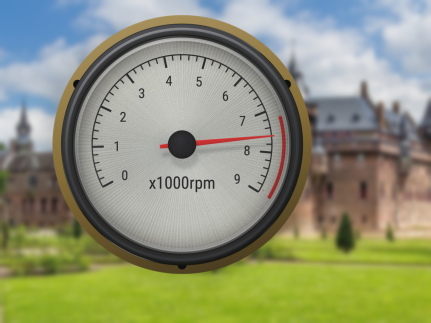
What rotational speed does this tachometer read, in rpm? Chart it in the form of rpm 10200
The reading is rpm 7600
